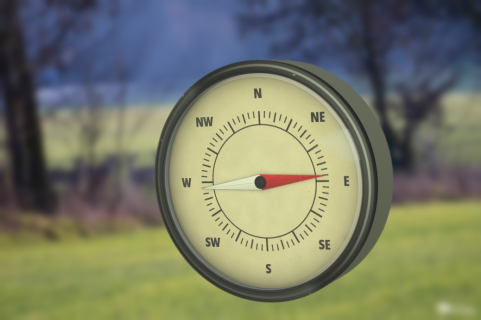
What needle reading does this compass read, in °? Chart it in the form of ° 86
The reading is ° 85
